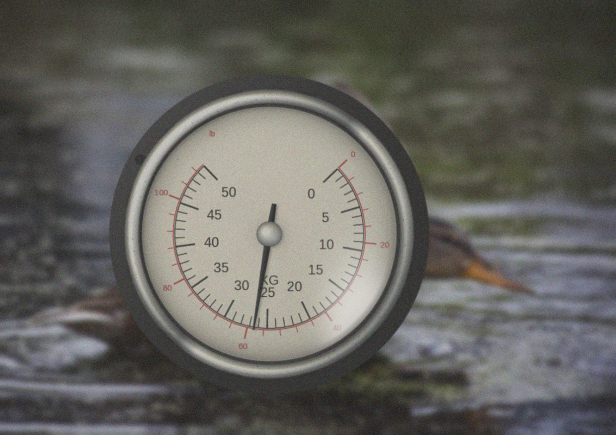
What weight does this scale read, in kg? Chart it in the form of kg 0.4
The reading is kg 26.5
